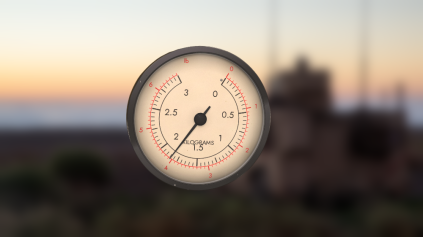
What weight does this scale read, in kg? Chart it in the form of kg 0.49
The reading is kg 1.85
